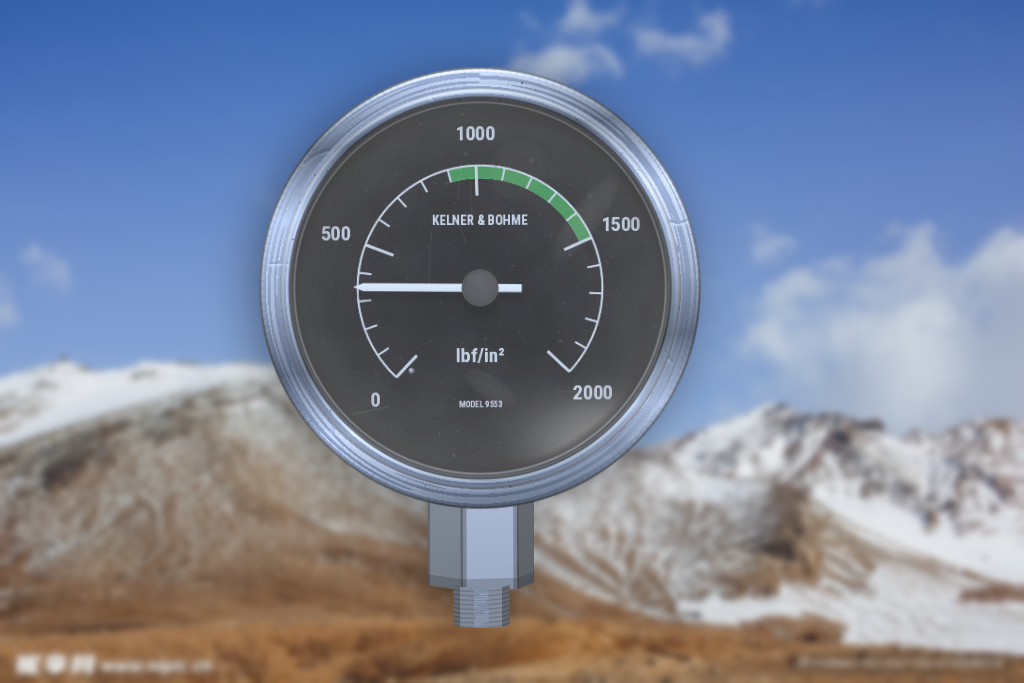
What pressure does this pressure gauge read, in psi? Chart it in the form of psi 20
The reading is psi 350
